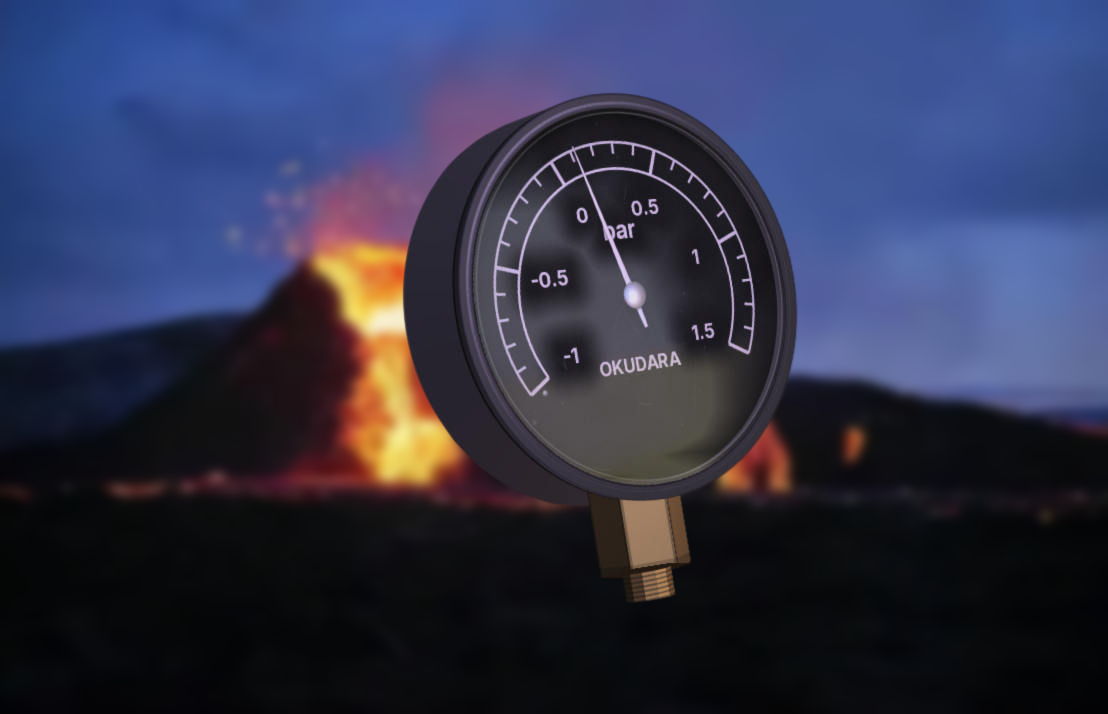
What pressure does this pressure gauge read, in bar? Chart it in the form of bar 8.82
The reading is bar 0.1
